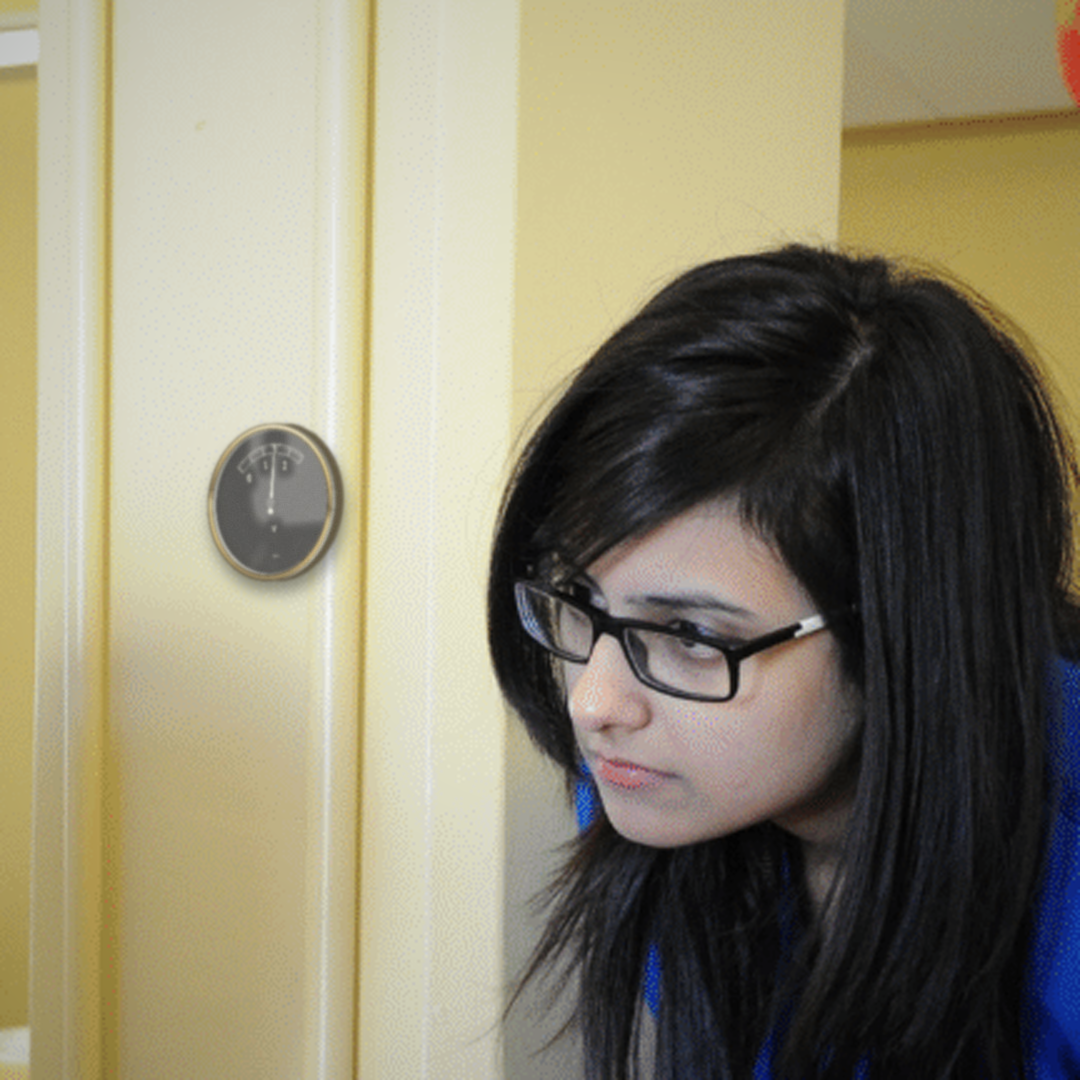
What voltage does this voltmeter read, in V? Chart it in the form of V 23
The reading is V 1.5
